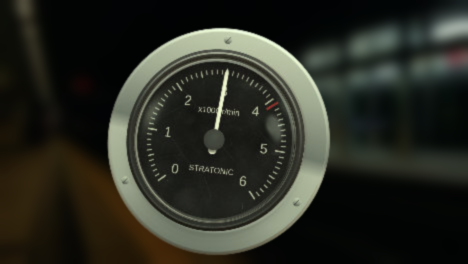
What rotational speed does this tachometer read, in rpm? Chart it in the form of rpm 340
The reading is rpm 3000
